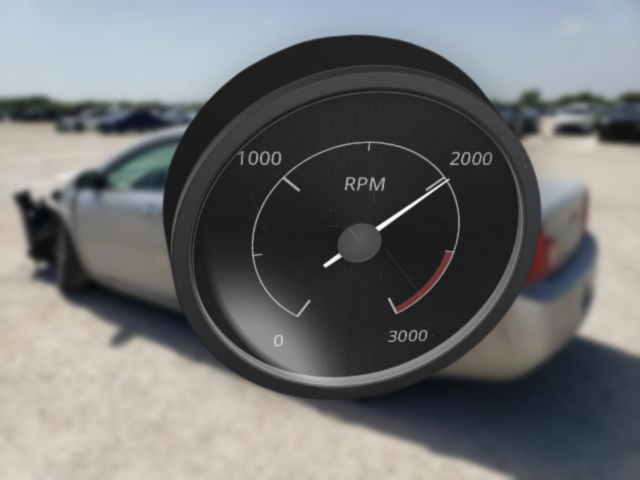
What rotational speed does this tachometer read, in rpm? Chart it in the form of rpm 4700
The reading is rpm 2000
